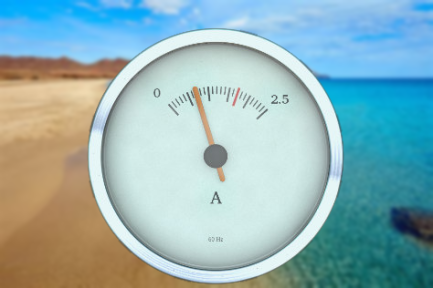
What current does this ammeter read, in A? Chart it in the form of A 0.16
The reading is A 0.7
